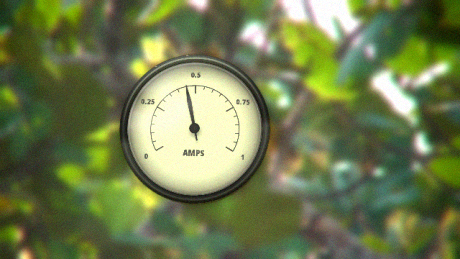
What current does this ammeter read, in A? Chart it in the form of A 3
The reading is A 0.45
